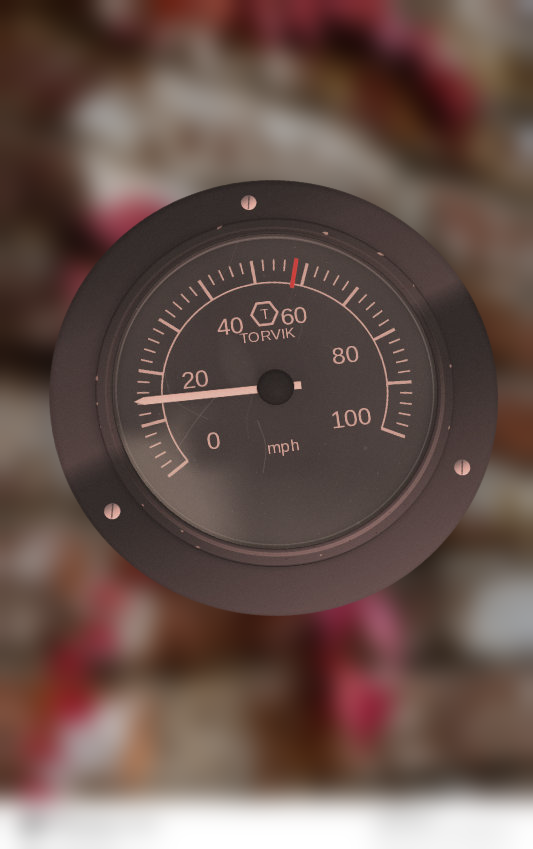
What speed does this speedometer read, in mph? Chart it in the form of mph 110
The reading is mph 14
